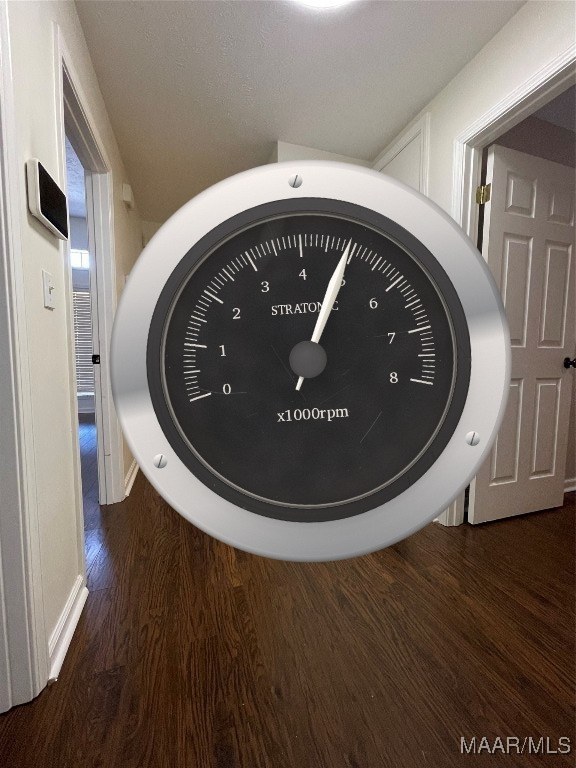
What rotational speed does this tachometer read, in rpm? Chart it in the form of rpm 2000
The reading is rpm 4900
